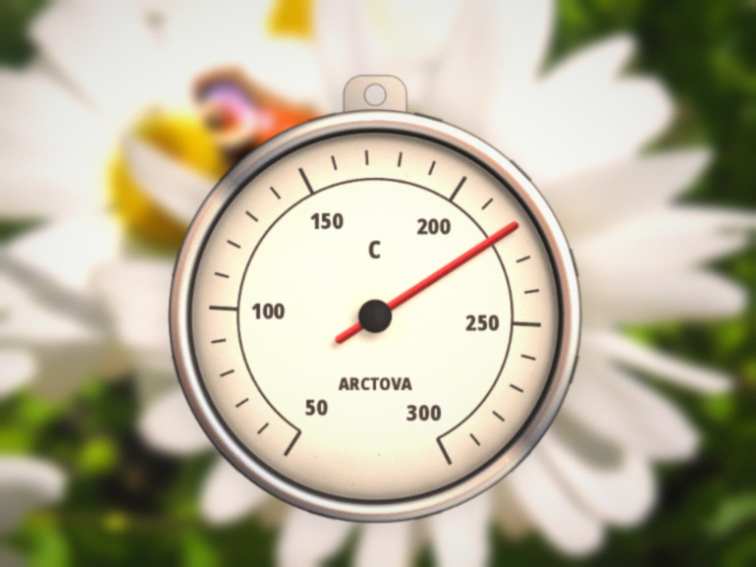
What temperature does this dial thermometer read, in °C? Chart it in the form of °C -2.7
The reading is °C 220
